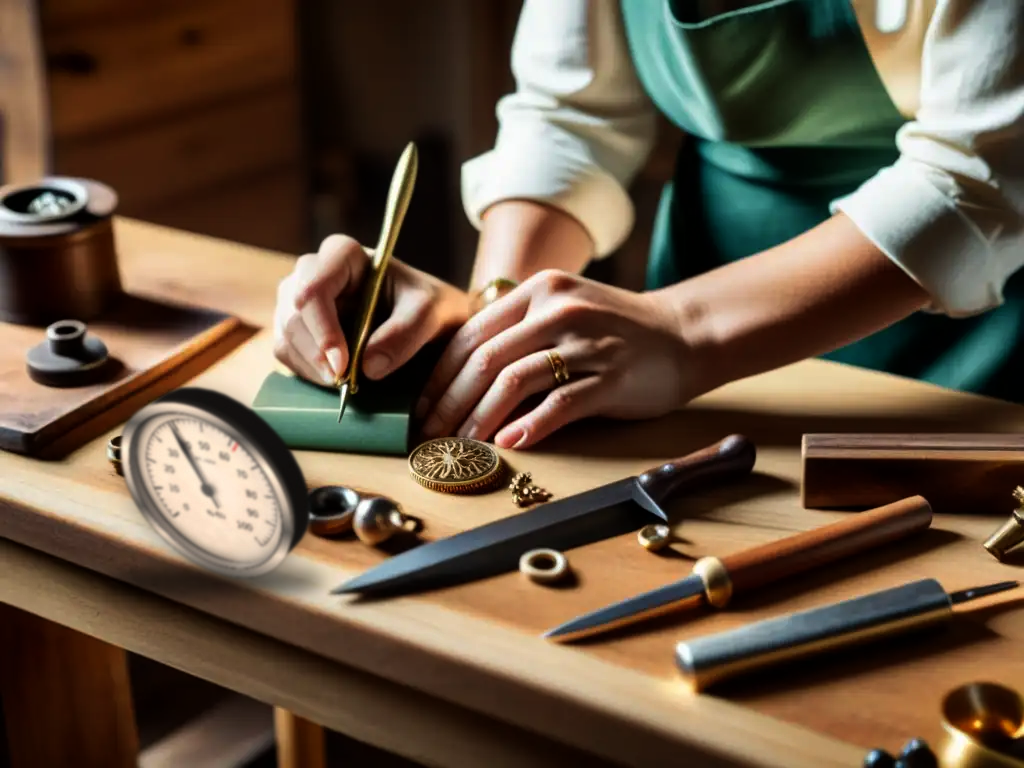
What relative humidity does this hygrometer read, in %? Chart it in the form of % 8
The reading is % 40
